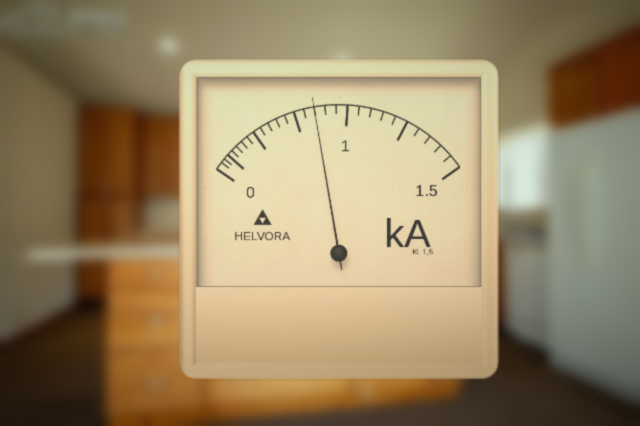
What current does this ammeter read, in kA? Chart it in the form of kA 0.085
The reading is kA 0.85
